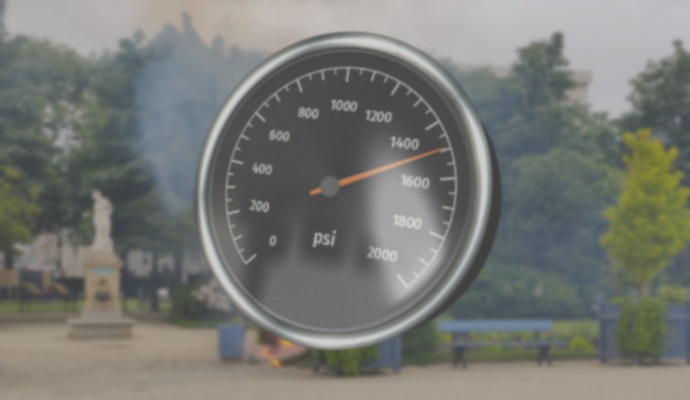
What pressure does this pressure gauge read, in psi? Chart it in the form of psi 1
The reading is psi 1500
